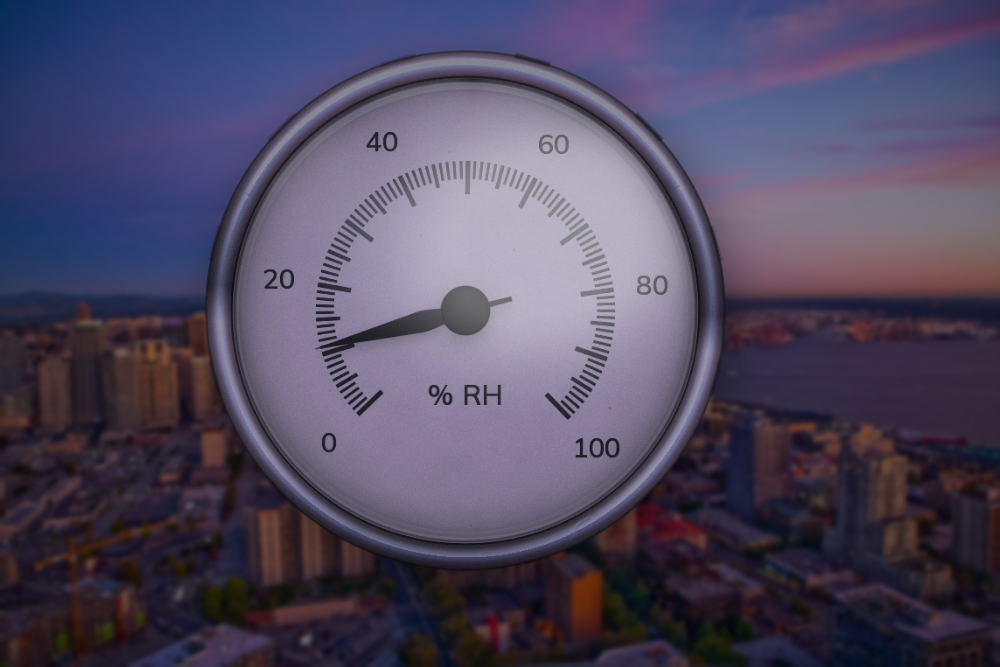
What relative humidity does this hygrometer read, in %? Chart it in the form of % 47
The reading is % 11
